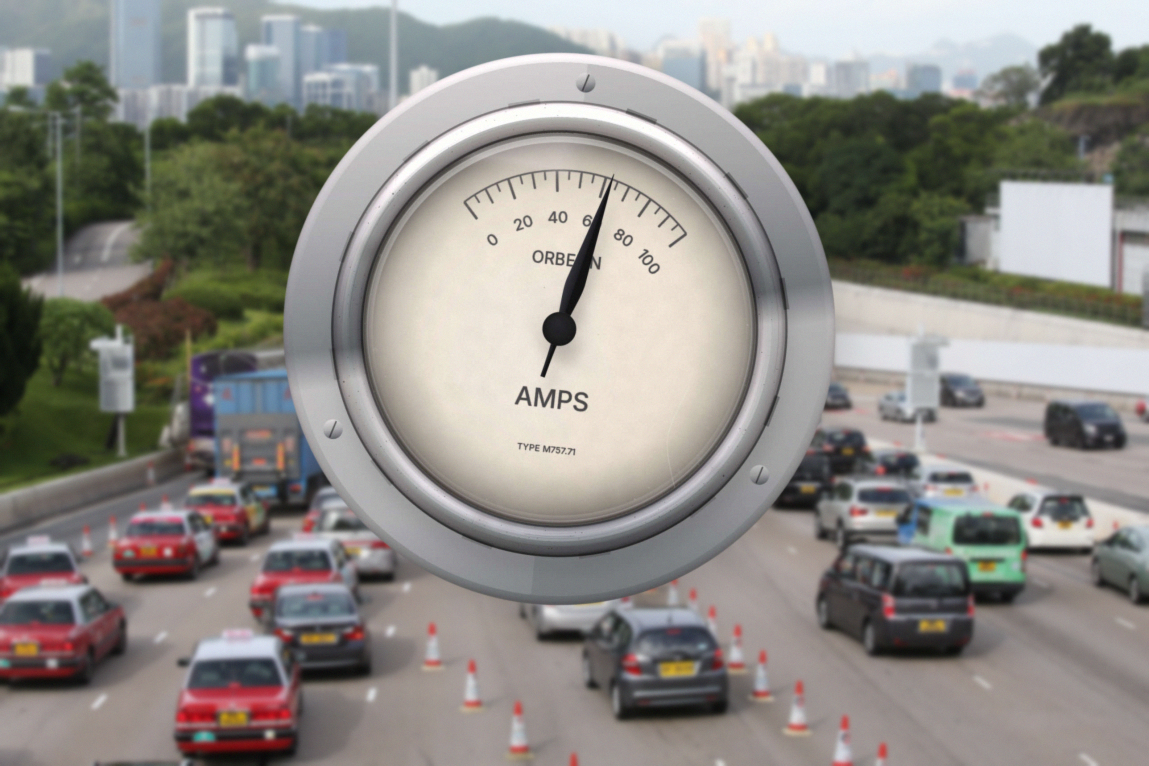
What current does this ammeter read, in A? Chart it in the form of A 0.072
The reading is A 62.5
